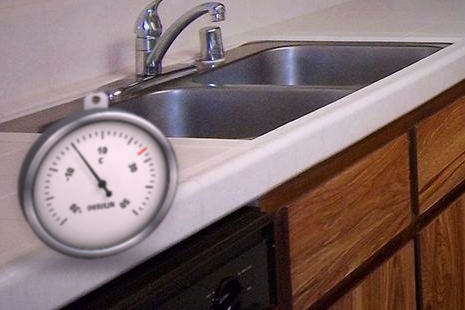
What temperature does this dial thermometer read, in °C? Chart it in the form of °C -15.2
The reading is °C 0
